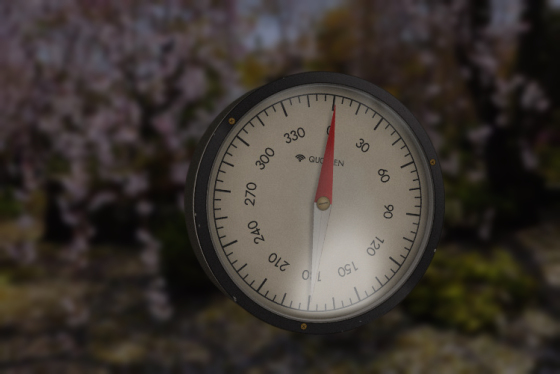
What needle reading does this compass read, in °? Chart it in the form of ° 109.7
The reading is ° 0
